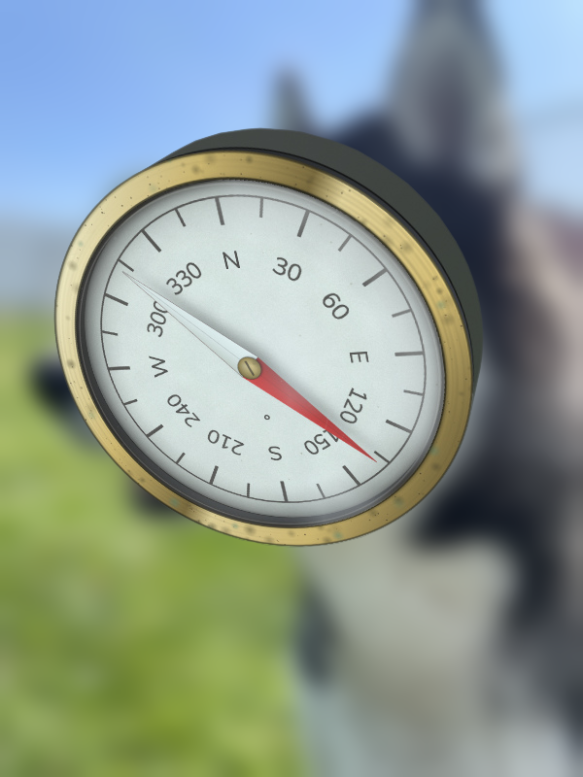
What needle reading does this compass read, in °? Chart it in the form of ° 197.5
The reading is ° 135
